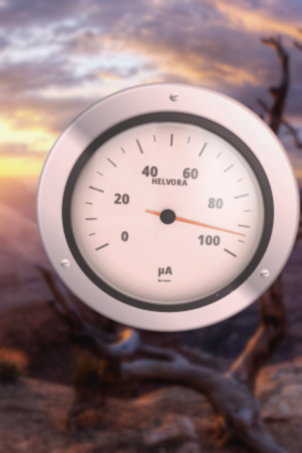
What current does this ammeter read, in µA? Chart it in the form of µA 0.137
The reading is µA 92.5
